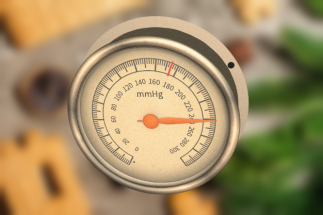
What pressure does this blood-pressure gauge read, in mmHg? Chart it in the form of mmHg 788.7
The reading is mmHg 240
